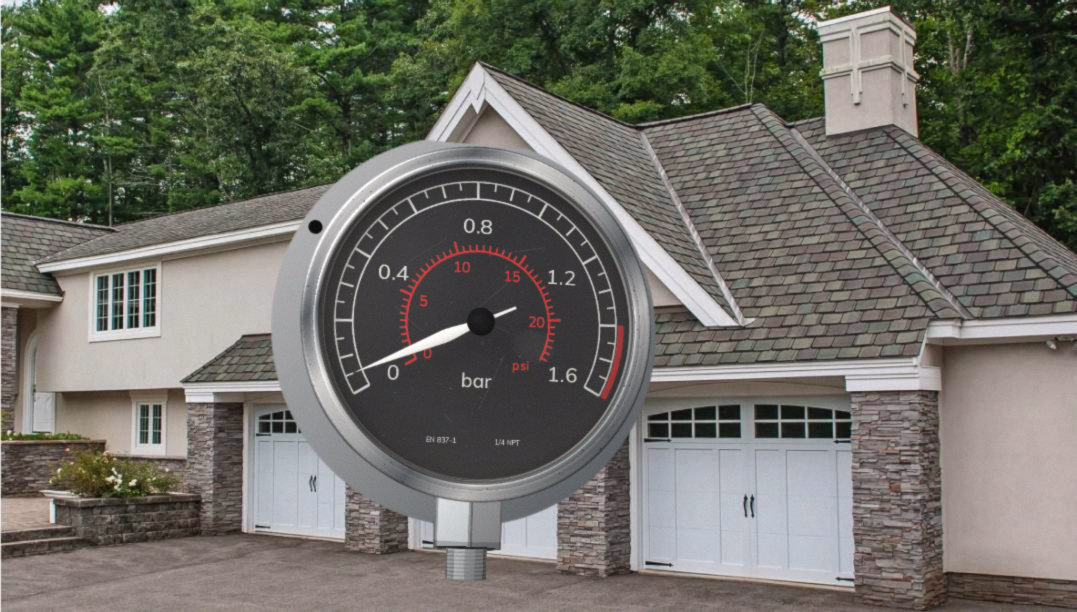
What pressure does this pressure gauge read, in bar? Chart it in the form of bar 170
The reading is bar 0.05
